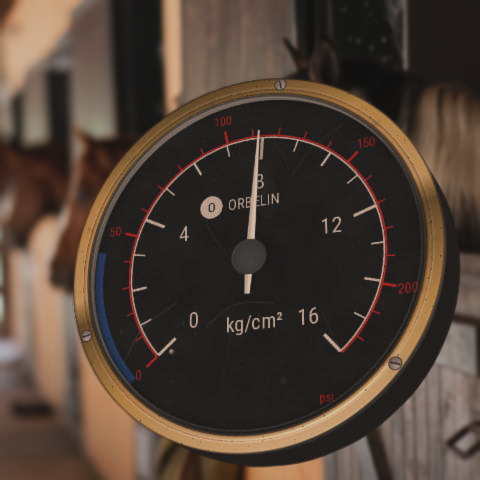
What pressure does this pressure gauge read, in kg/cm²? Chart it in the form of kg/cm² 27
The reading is kg/cm² 8
